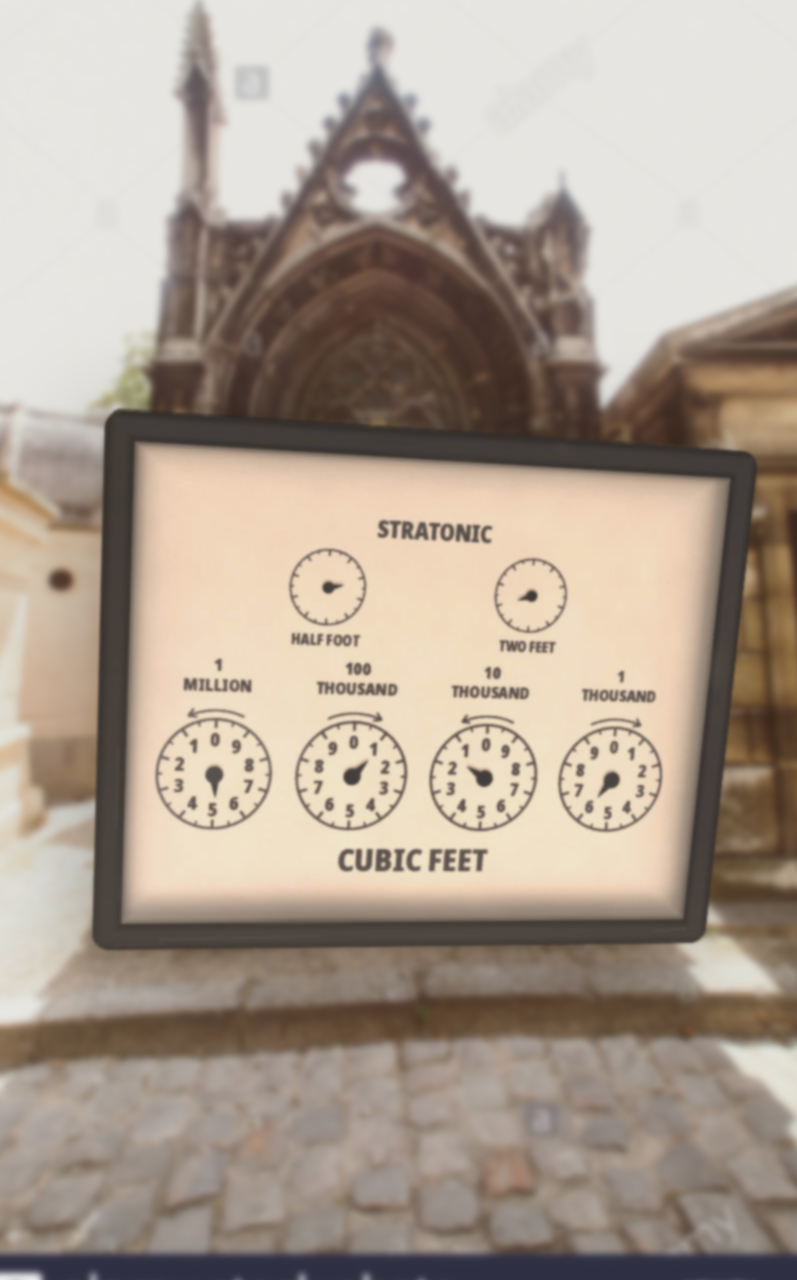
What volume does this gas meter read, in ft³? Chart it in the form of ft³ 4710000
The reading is ft³ 511600
